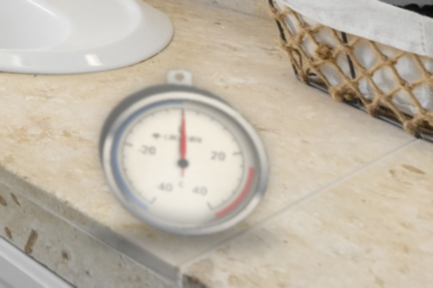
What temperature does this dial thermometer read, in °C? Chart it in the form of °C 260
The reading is °C 0
